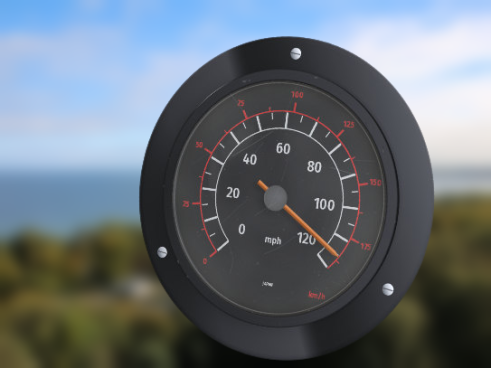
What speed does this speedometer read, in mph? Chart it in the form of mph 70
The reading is mph 115
